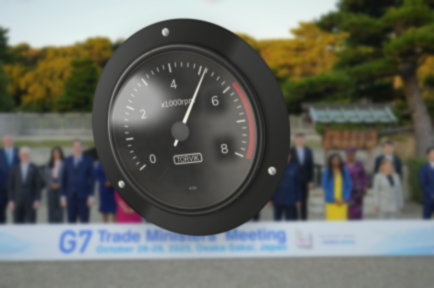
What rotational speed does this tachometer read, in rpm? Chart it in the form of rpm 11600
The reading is rpm 5200
